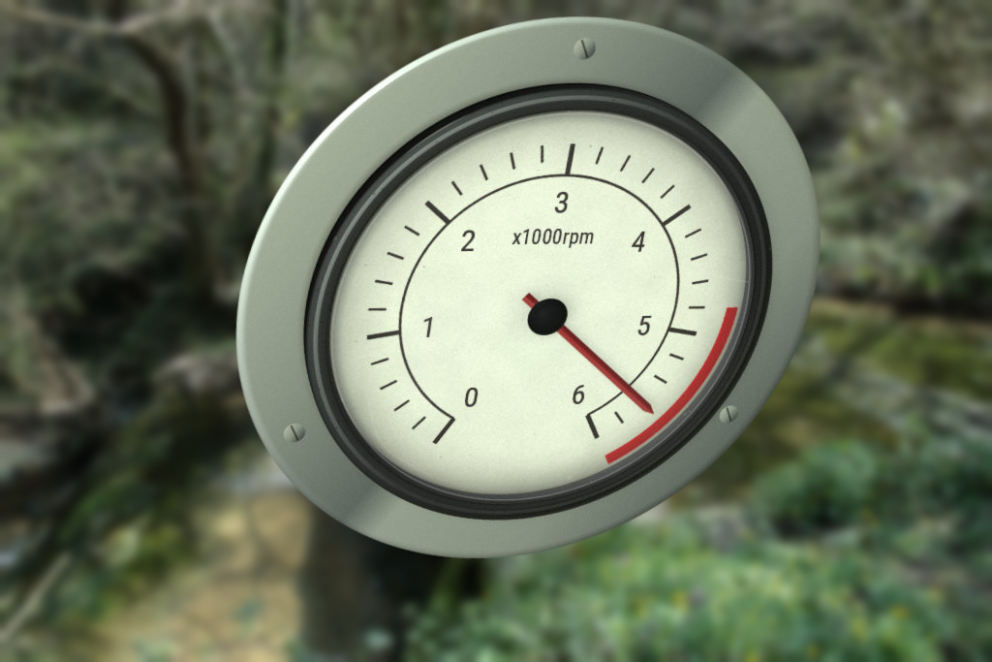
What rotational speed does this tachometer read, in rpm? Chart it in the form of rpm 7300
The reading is rpm 5600
